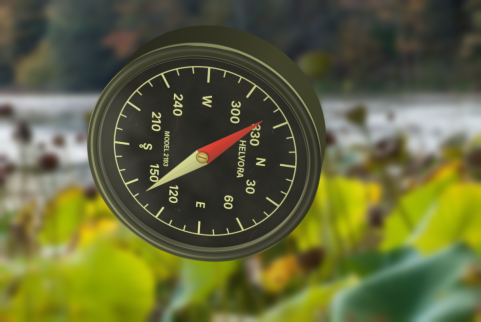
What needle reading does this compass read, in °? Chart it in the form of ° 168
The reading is ° 320
